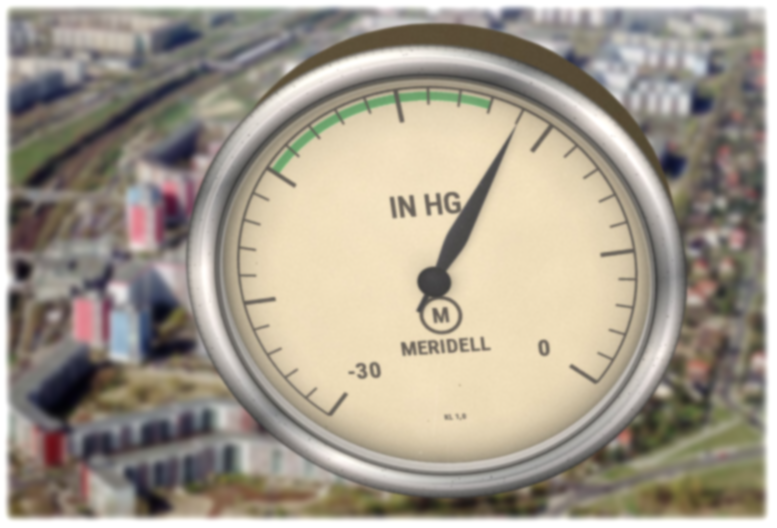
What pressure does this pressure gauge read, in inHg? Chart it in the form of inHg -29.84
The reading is inHg -11
